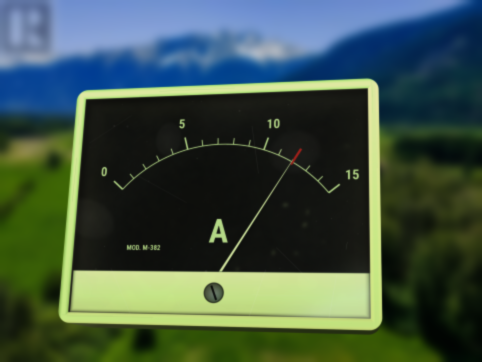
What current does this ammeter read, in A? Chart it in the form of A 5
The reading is A 12
